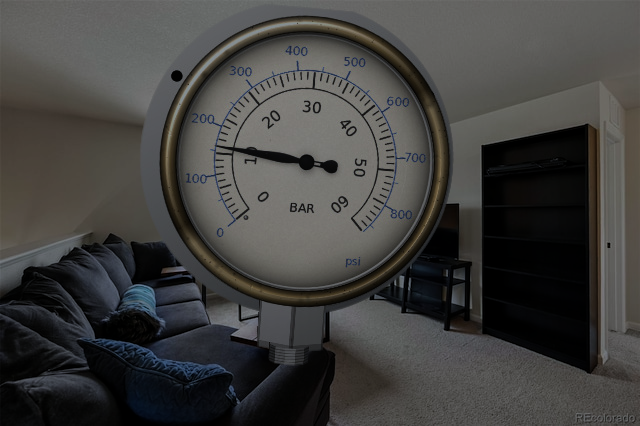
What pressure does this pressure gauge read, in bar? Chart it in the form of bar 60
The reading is bar 11
